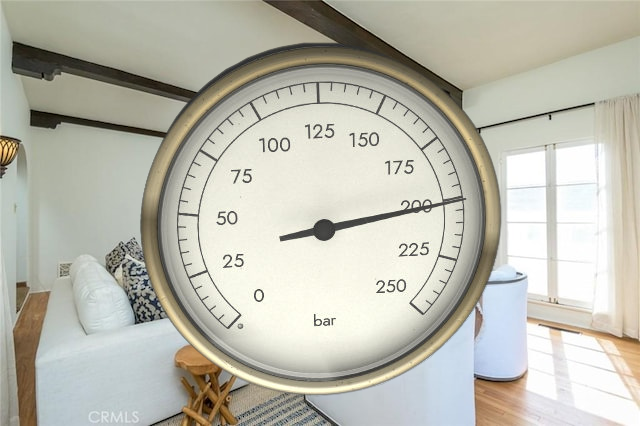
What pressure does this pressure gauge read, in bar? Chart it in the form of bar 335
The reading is bar 200
